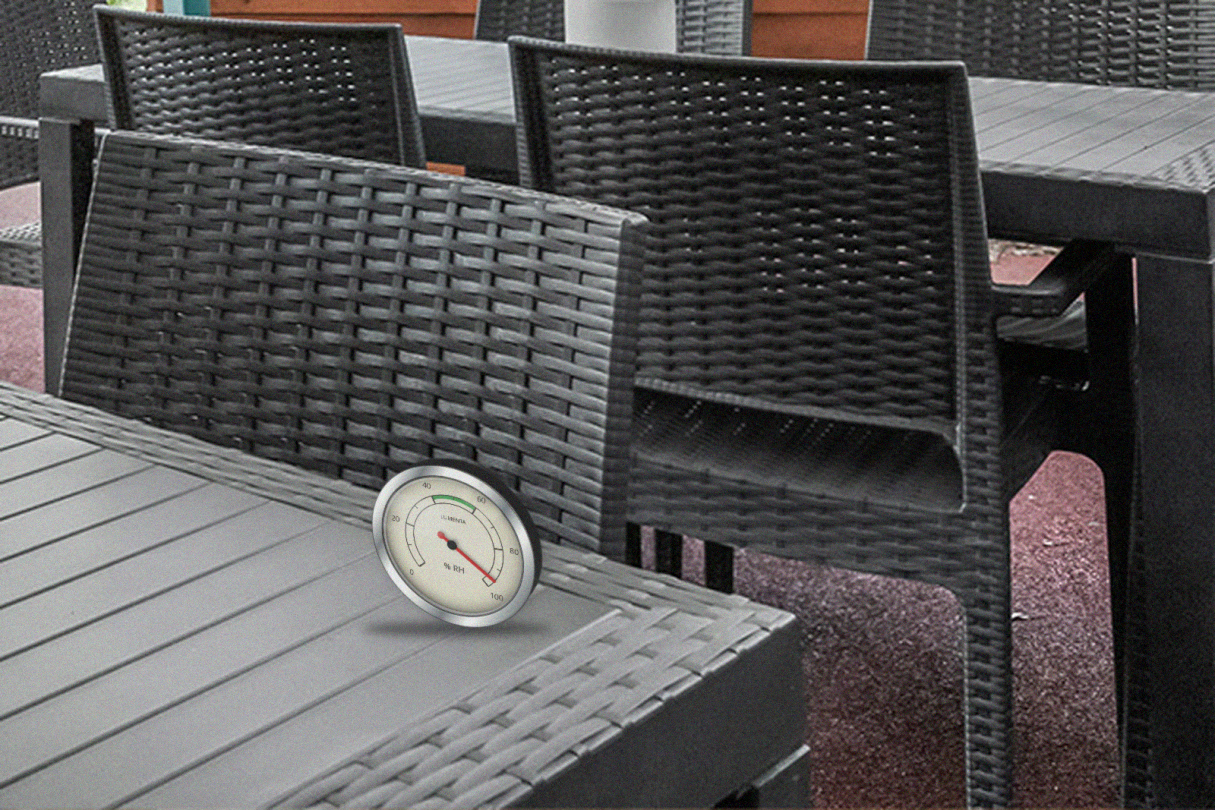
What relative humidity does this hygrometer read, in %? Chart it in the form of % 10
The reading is % 95
